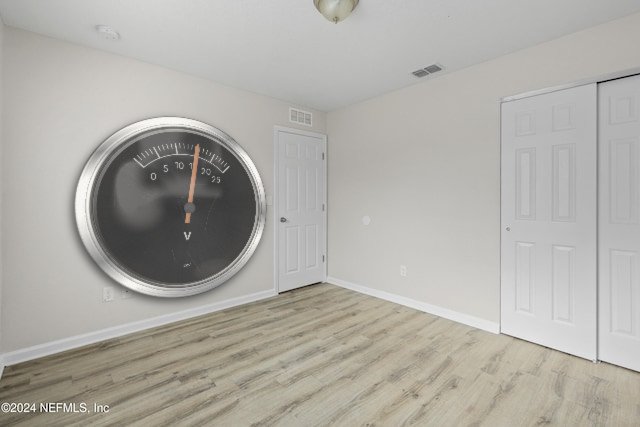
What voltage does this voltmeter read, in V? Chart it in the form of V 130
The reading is V 15
